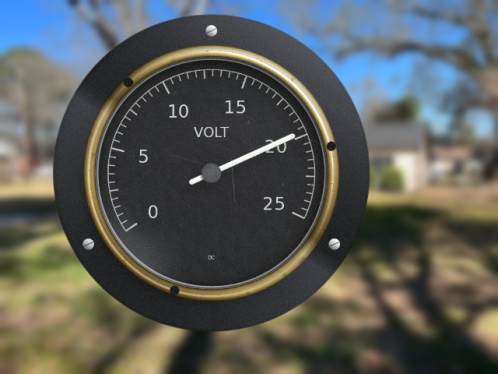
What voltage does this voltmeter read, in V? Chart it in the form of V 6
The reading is V 19.75
